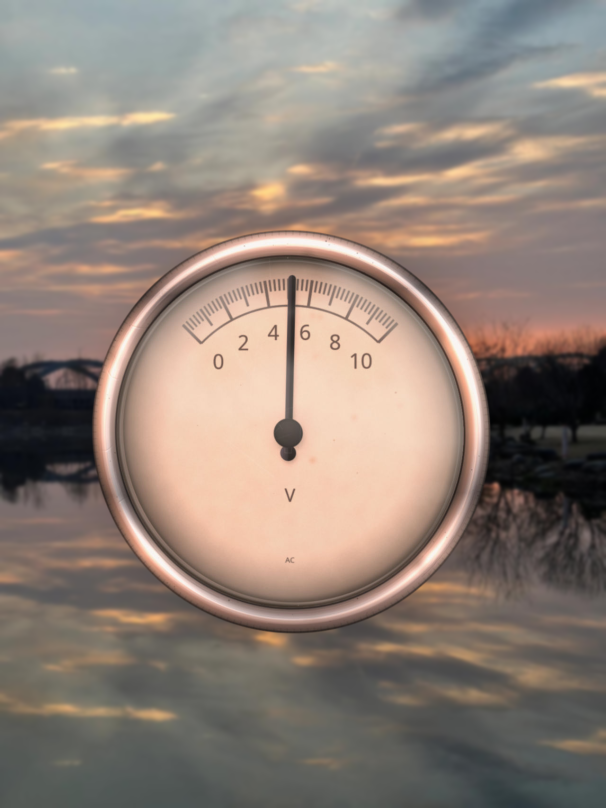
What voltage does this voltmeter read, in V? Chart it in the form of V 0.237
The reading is V 5.2
